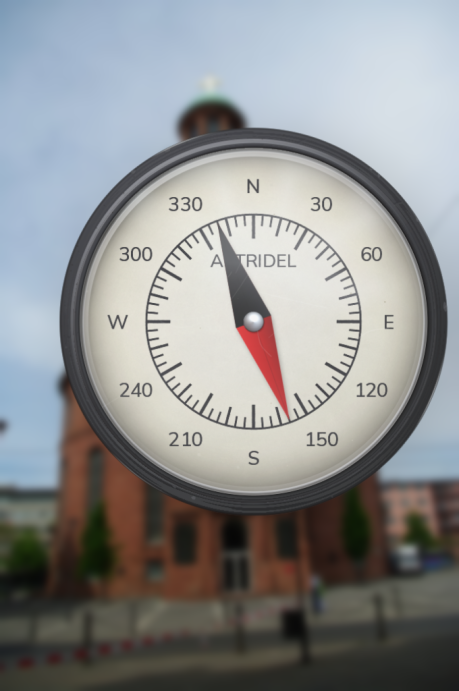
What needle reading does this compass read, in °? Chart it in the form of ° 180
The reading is ° 160
